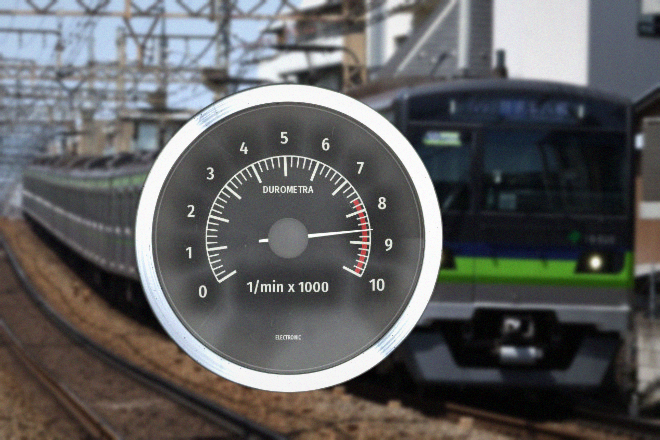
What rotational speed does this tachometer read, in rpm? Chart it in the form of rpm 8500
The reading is rpm 8600
